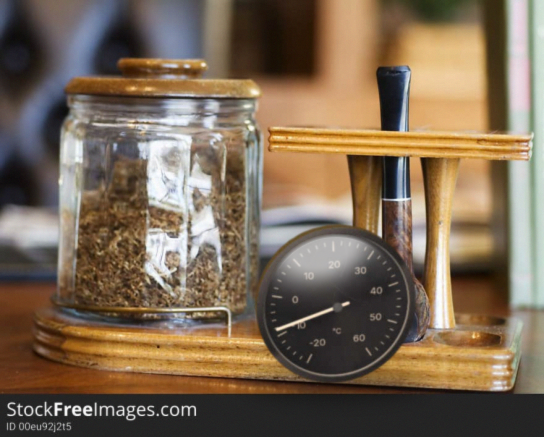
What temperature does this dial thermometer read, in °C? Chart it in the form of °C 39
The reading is °C -8
